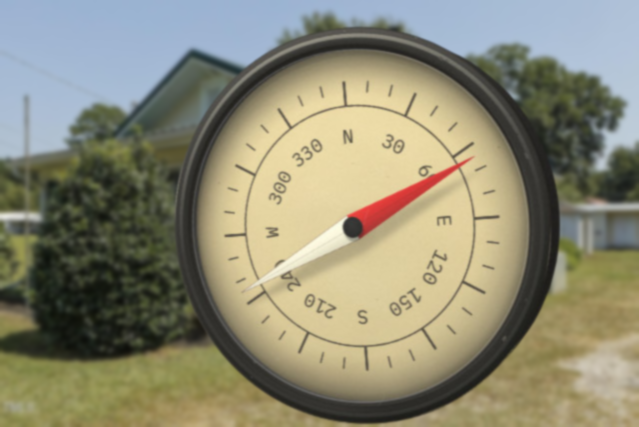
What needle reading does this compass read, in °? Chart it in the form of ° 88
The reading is ° 65
